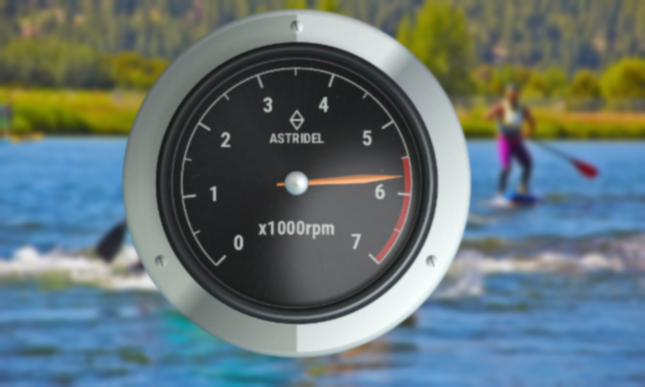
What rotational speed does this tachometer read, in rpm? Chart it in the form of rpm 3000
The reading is rpm 5750
